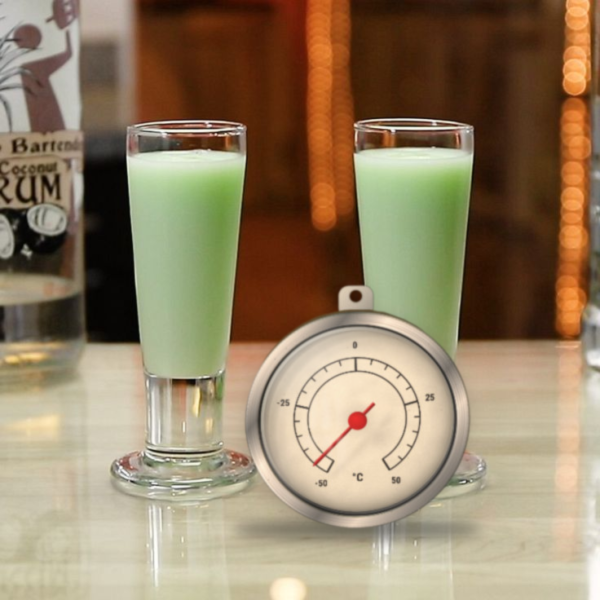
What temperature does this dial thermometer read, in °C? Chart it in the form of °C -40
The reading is °C -45
